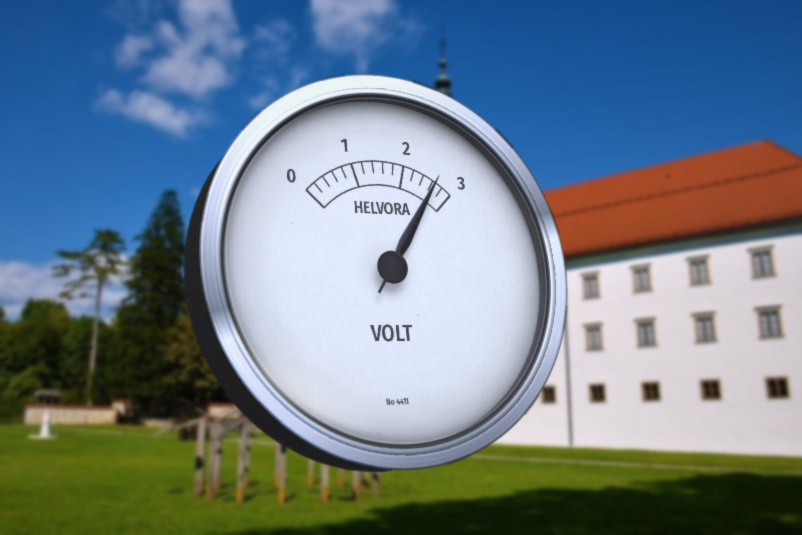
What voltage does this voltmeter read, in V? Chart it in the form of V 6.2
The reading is V 2.6
